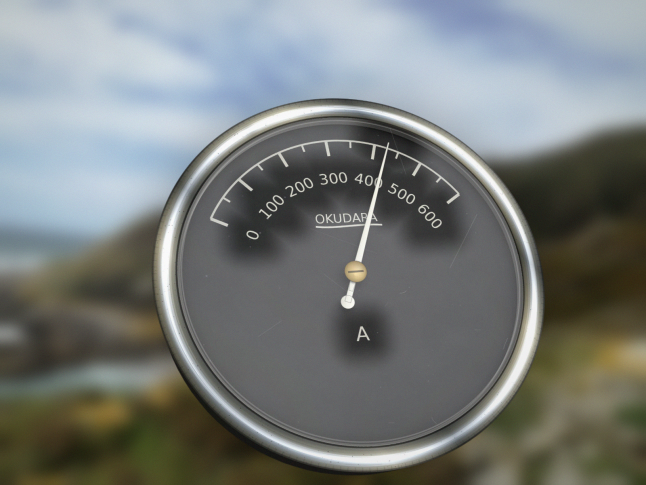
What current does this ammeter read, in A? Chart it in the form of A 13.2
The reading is A 425
